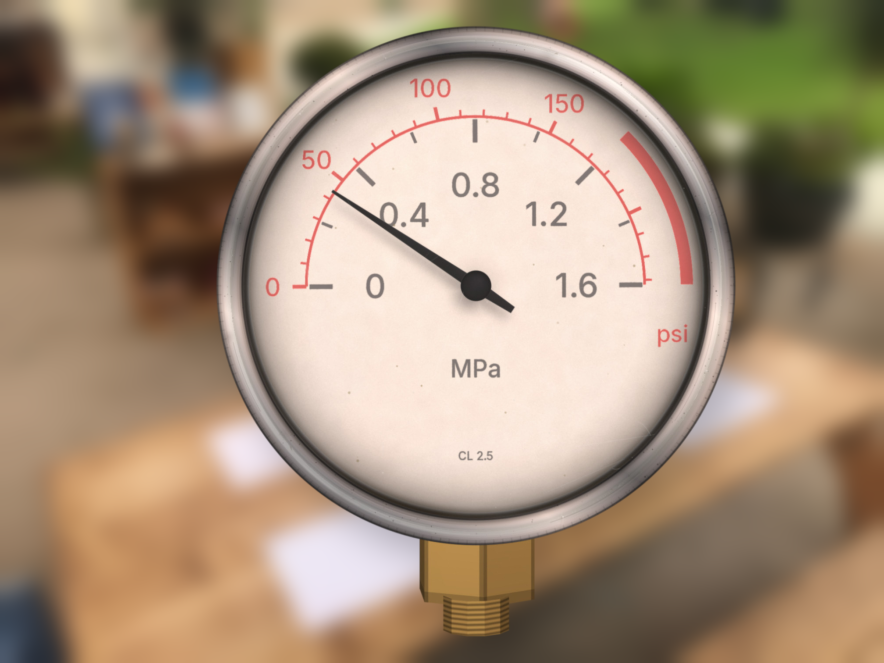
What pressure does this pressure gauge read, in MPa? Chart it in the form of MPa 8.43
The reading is MPa 0.3
